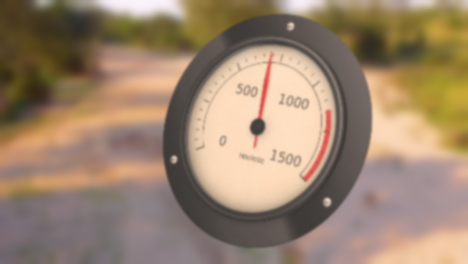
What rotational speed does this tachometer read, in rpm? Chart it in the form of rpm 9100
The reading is rpm 700
